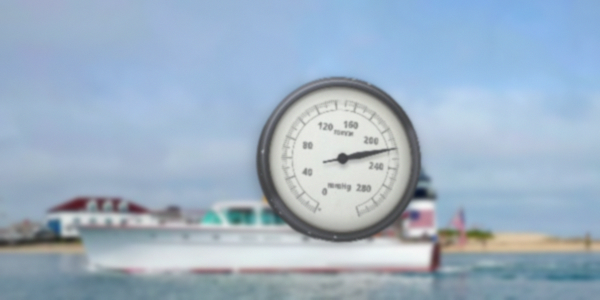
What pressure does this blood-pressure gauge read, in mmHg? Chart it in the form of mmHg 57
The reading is mmHg 220
